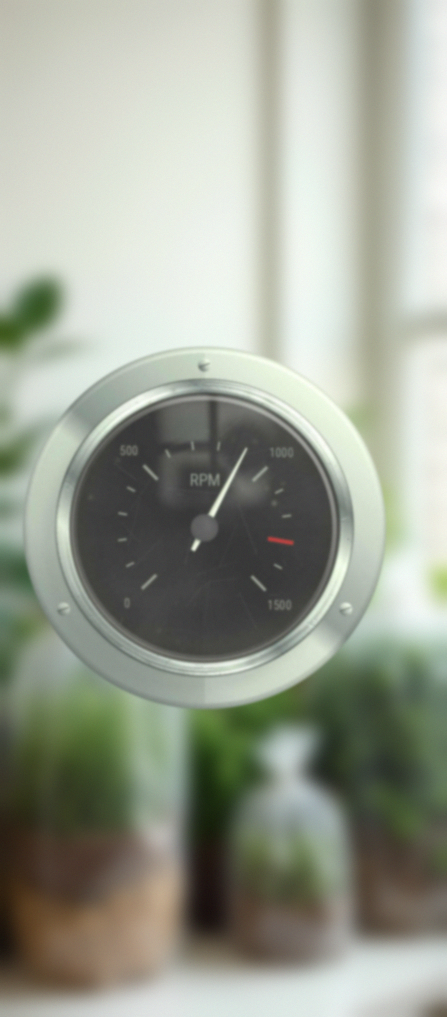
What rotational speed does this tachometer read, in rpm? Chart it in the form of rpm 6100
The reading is rpm 900
